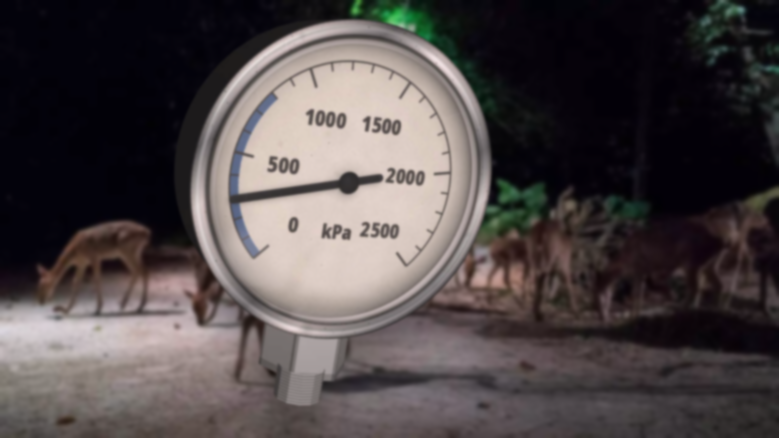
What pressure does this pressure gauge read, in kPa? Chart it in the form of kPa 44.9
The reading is kPa 300
